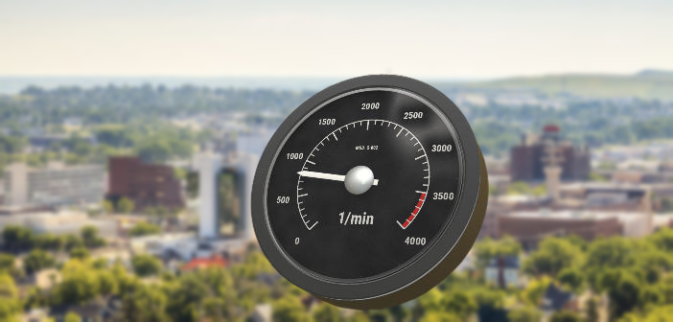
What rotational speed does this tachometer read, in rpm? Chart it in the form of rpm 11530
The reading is rpm 800
